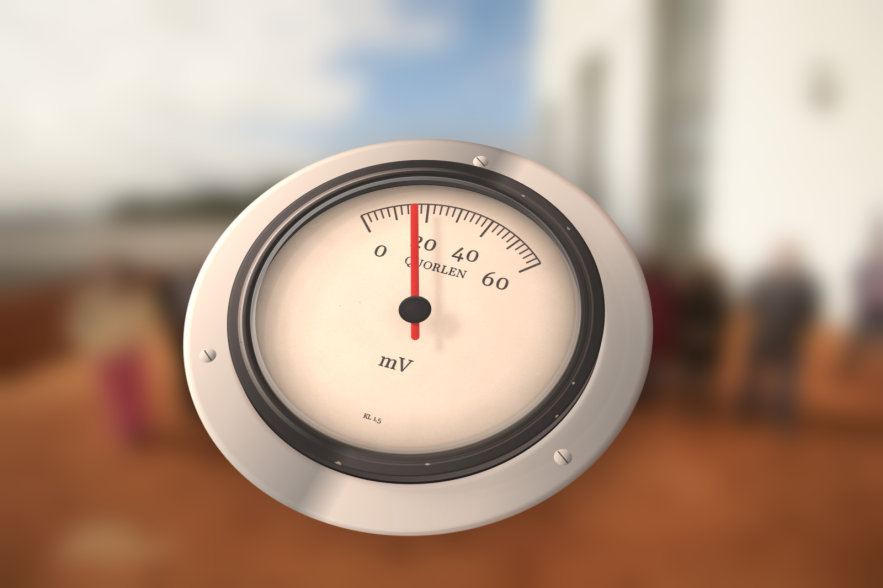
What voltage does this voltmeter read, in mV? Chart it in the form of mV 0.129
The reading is mV 16
